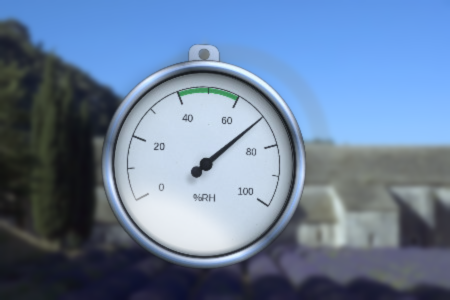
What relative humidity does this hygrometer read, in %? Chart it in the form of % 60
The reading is % 70
